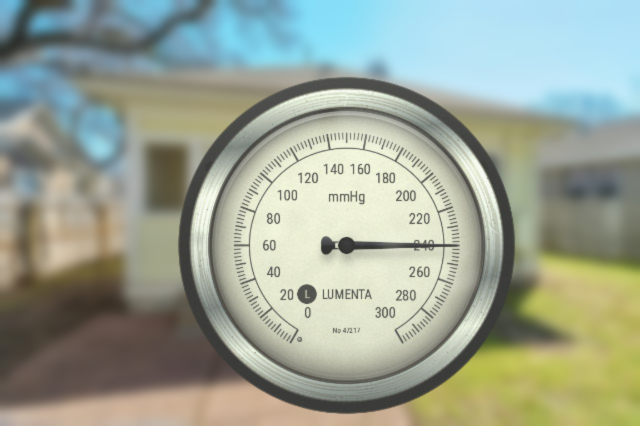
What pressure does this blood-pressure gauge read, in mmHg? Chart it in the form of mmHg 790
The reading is mmHg 240
